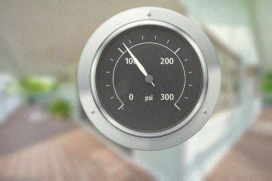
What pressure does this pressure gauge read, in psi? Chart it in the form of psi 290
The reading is psi 110
